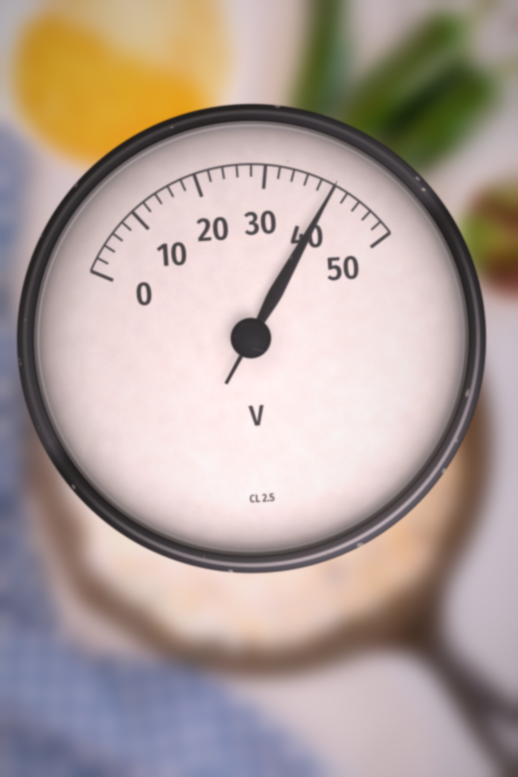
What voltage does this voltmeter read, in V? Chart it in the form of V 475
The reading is V 40
